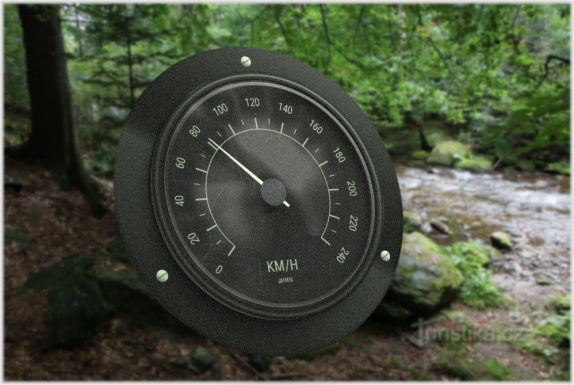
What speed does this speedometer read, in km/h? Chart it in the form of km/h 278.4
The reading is km/h 80
